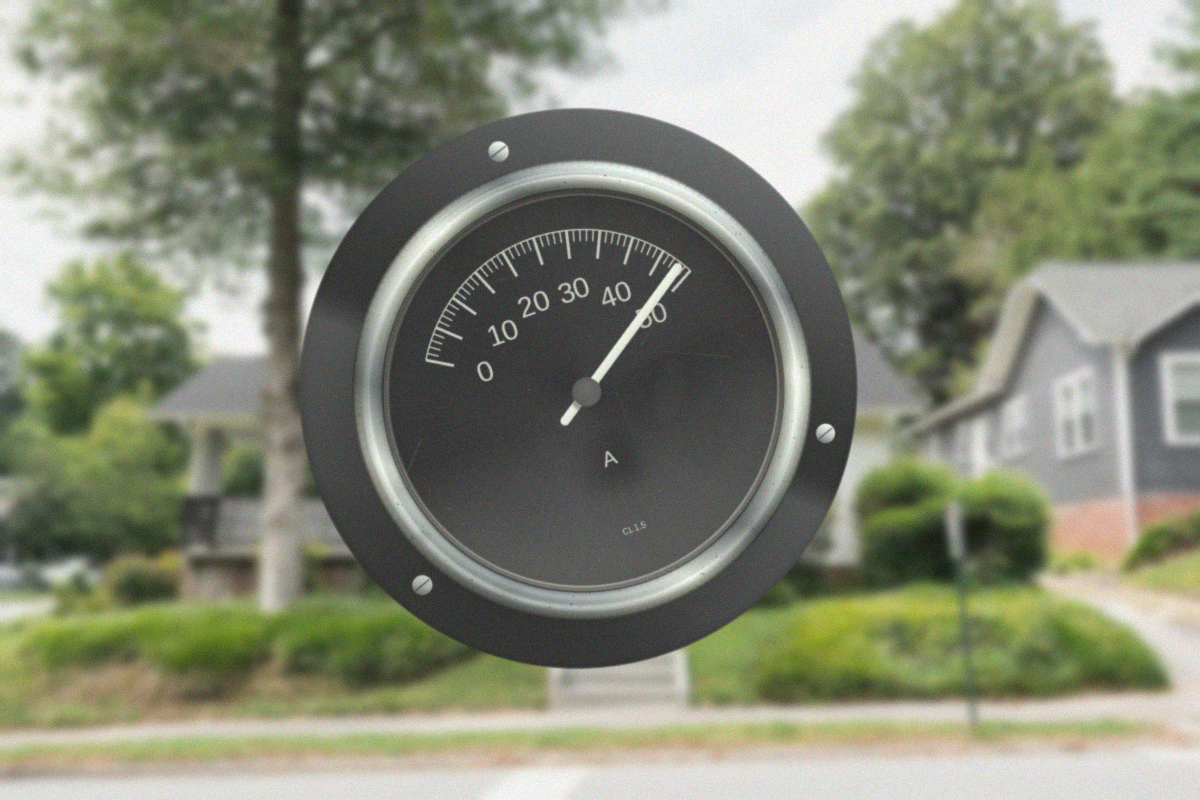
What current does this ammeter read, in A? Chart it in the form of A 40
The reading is A 48
